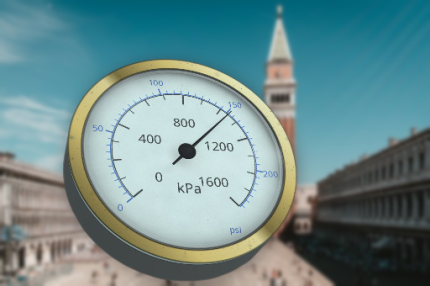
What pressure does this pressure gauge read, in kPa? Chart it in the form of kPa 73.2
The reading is kPa 1050
